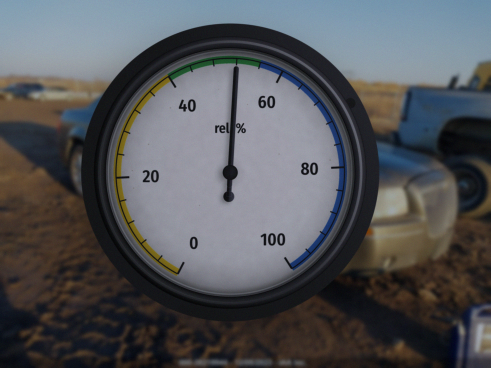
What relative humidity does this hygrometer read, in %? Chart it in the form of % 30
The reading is % 52
